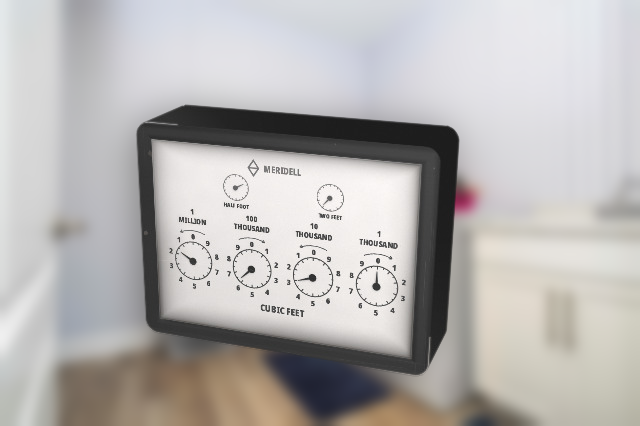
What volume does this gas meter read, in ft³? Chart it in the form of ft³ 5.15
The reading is ft³ 163000
